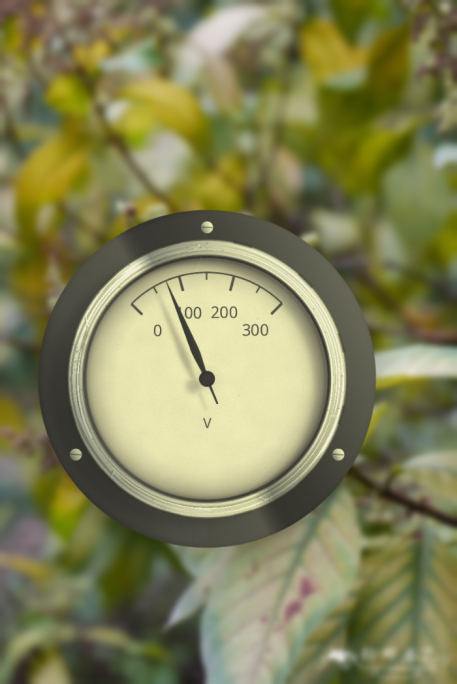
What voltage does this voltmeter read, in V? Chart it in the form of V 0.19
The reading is V 75
